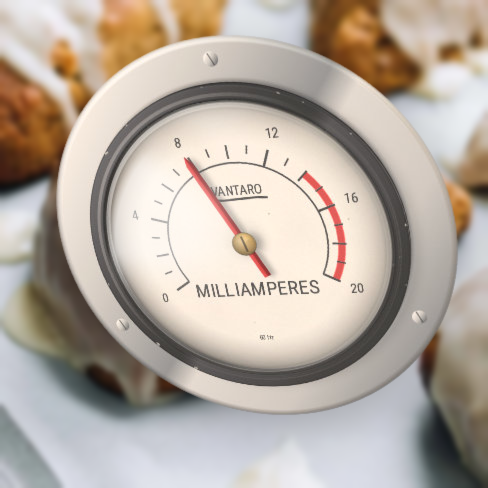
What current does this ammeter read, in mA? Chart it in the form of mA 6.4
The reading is mA 8
